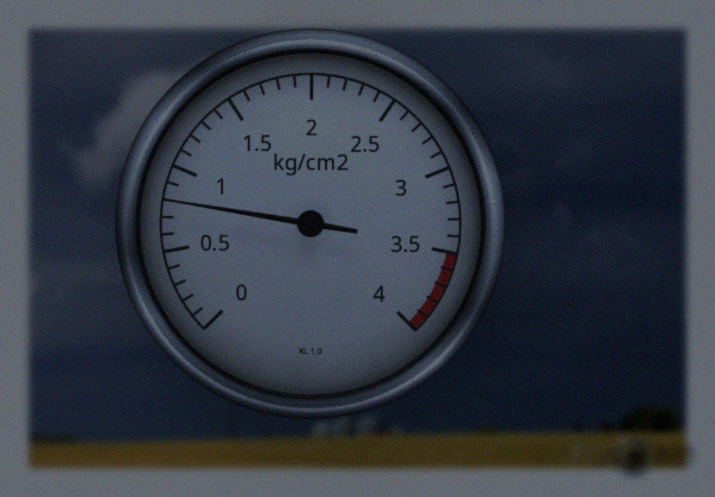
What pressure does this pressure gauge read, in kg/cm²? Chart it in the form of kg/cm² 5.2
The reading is kg/cm² 0.8
